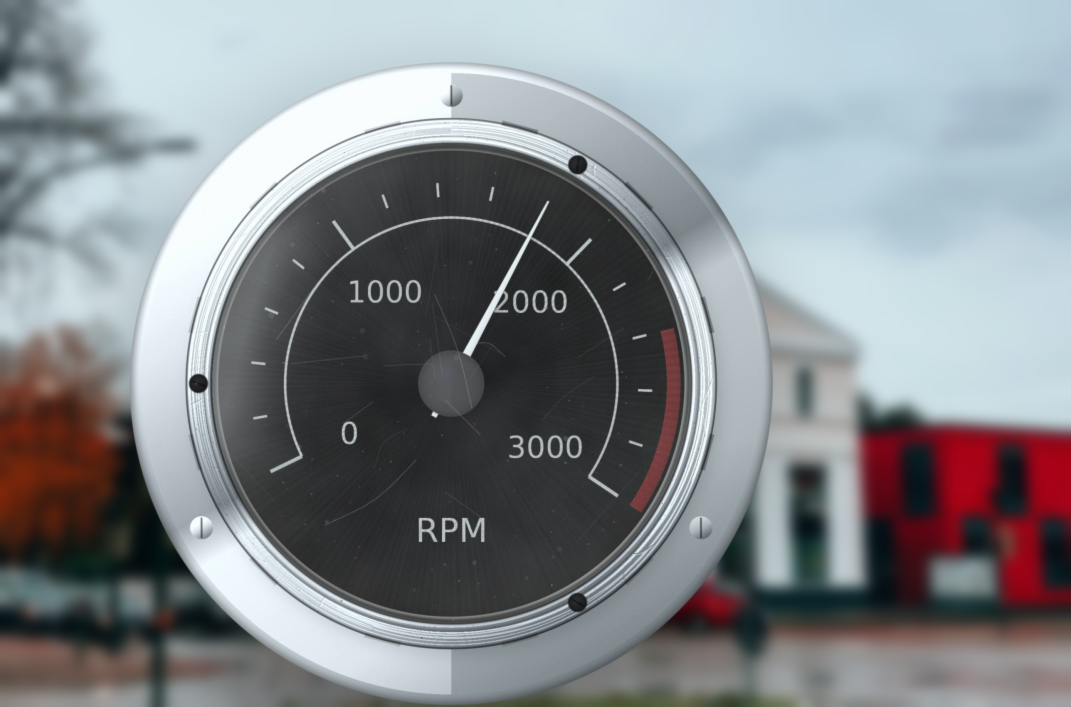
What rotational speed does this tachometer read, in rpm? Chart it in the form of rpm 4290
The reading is rpm 1800
